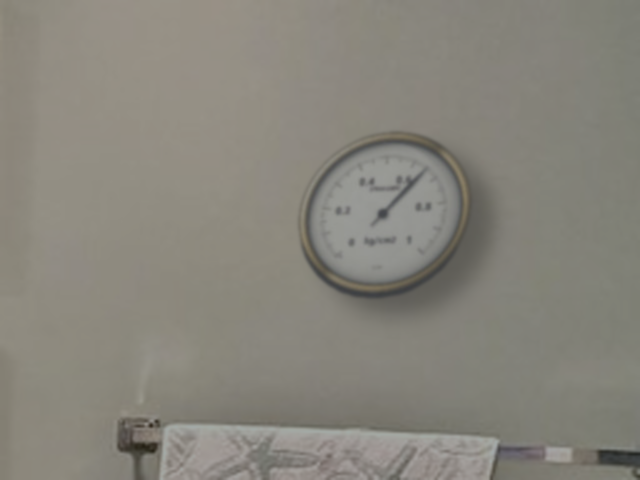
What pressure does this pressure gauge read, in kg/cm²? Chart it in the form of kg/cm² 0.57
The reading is kg/cm² 0.65
